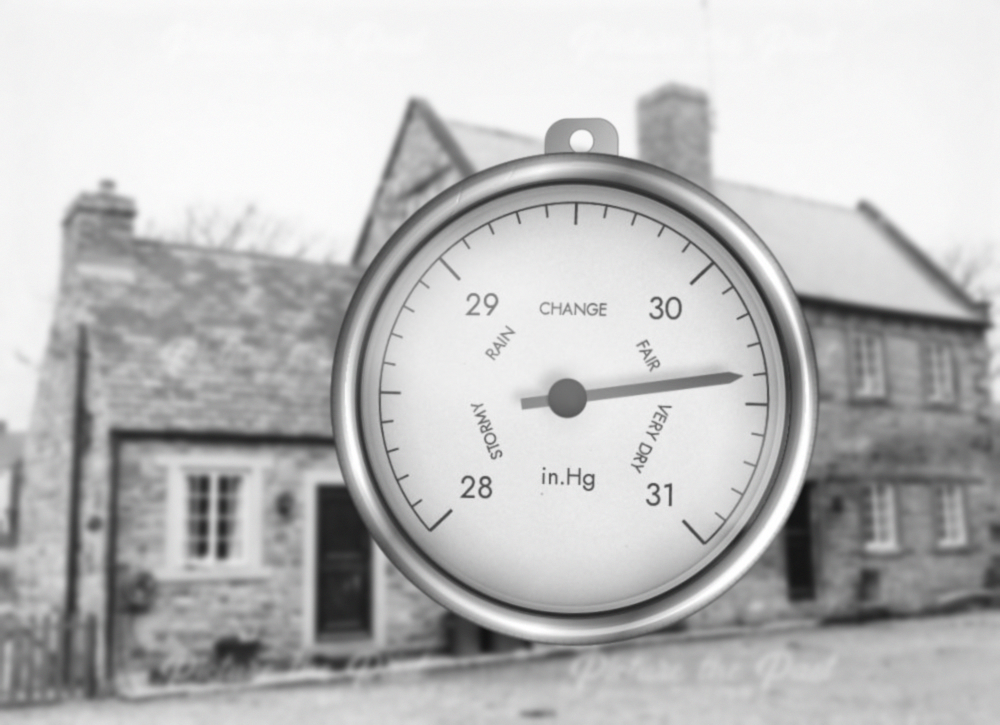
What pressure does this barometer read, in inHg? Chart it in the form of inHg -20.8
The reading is inHg 30.4
